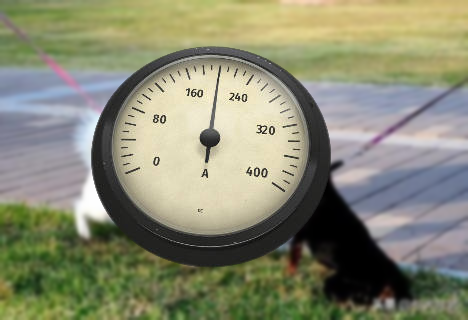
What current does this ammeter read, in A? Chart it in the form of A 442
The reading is A 200
